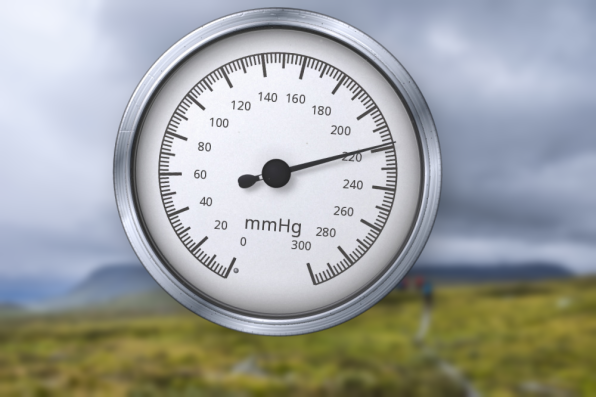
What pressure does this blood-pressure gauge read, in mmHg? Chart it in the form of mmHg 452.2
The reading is mmHg 218
